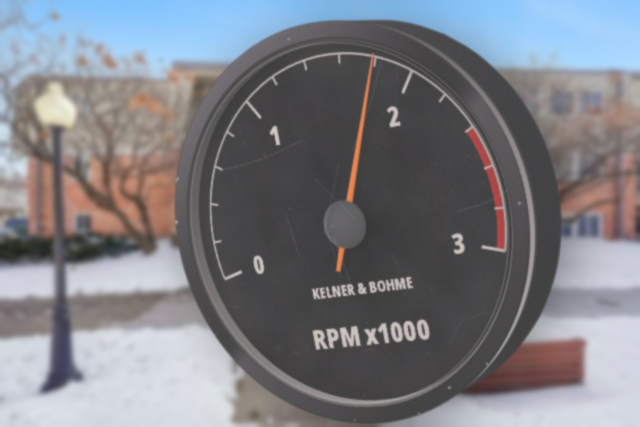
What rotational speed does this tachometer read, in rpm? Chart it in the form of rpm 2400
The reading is rpm 1800
